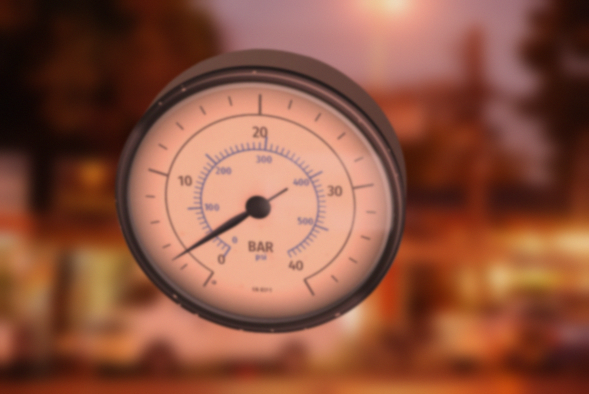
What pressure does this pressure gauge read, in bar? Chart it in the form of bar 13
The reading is bar 3
